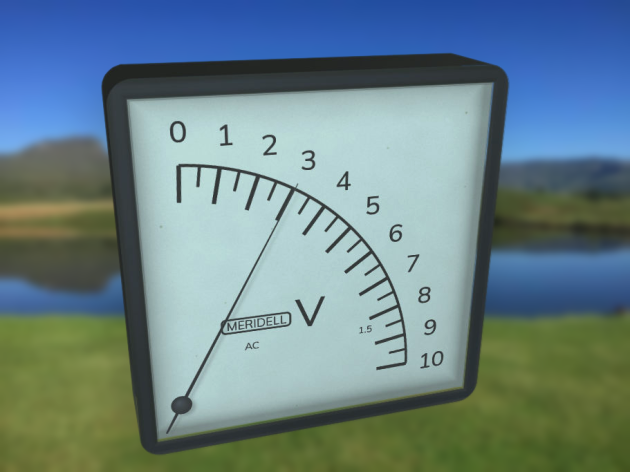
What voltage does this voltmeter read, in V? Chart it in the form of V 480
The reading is V 3
